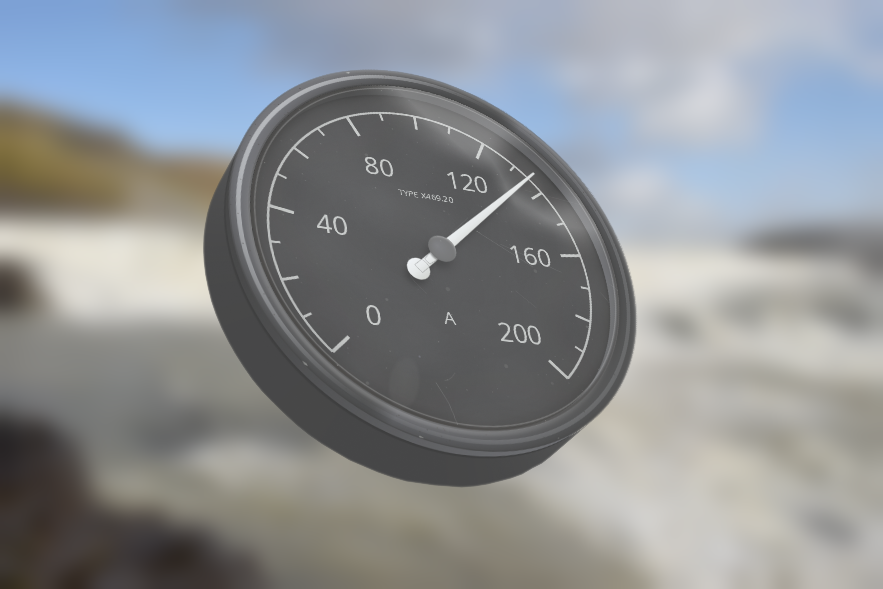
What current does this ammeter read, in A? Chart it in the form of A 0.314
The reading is A 135
